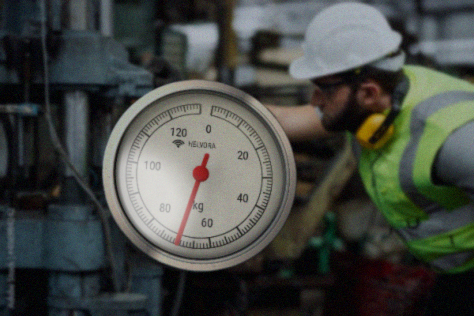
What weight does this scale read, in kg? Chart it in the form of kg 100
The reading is kg 70
